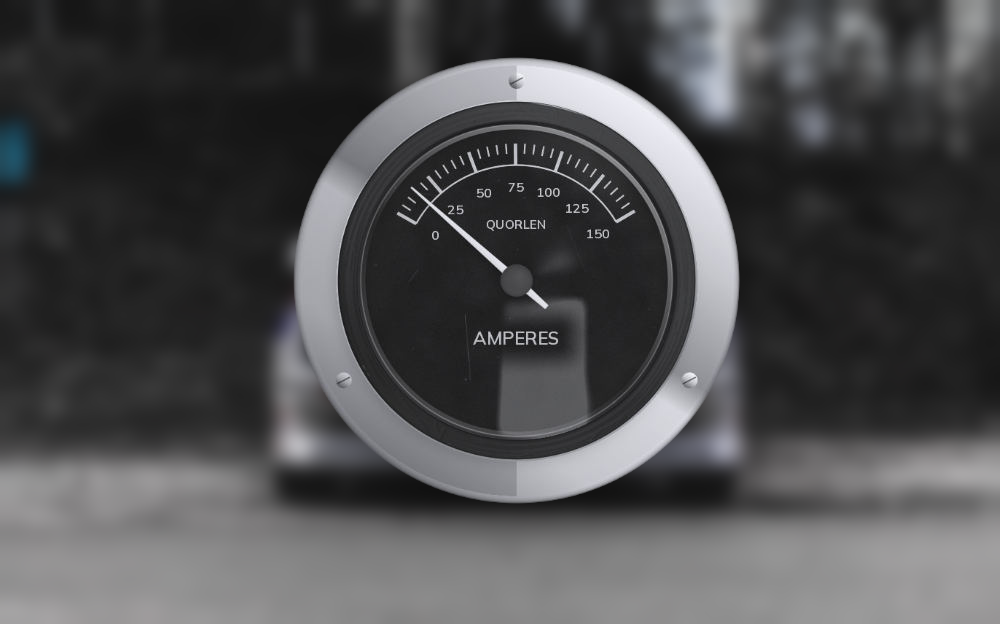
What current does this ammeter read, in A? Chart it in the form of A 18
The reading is A 15
